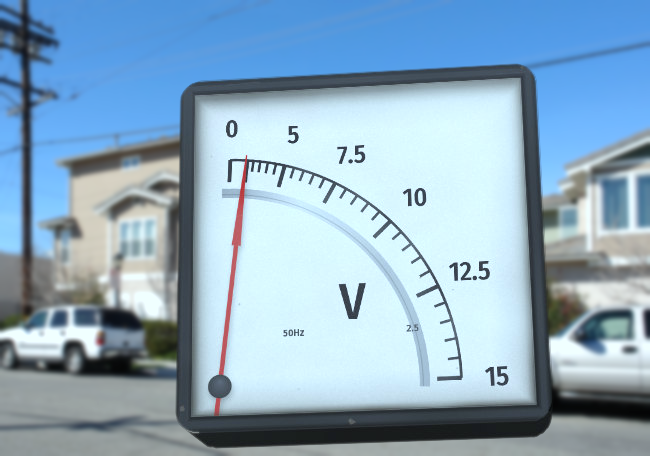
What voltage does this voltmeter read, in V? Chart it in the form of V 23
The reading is V 2.5
